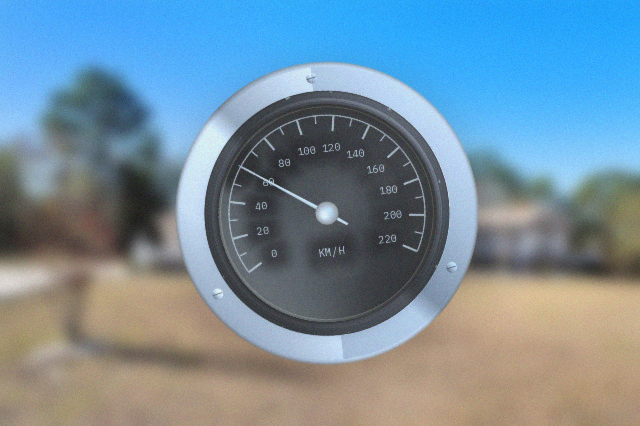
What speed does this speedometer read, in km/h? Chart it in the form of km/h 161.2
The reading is km/h 60
